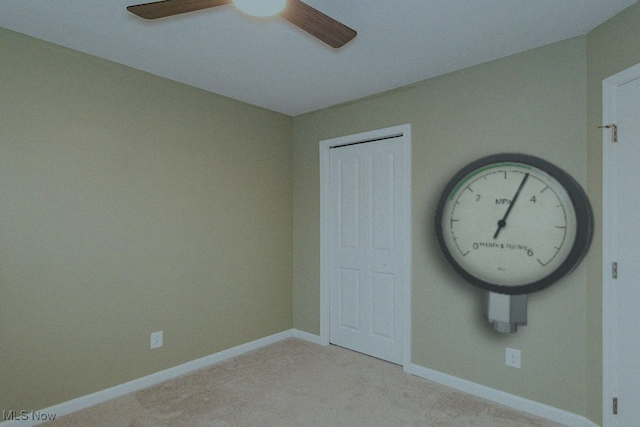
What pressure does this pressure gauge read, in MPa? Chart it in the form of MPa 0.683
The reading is MPa 3.5
